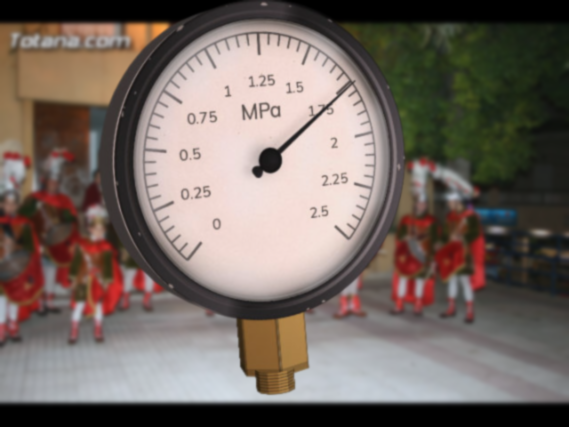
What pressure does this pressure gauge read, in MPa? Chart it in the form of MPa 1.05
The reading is MPa 1.75
